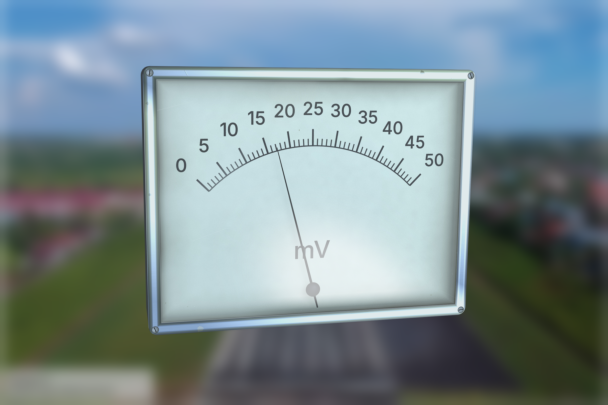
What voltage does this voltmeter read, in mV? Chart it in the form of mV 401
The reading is mV 17
